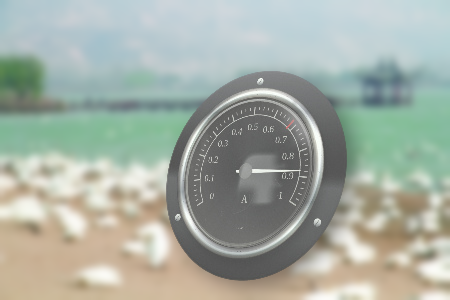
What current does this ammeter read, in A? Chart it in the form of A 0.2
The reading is A 0.88
